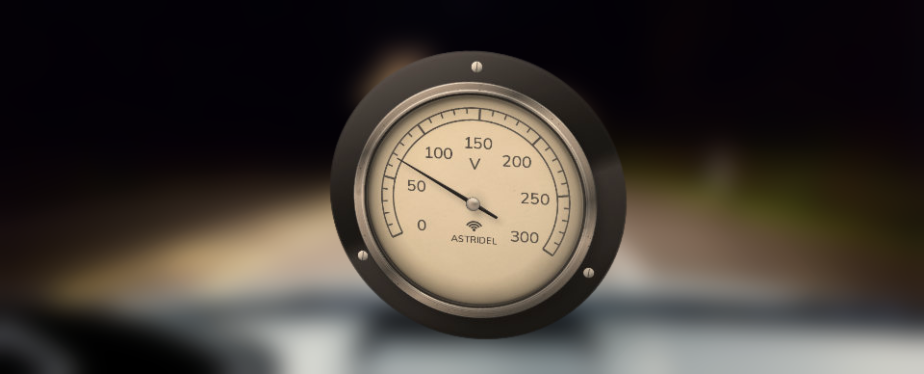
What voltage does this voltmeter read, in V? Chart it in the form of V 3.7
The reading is V 70
